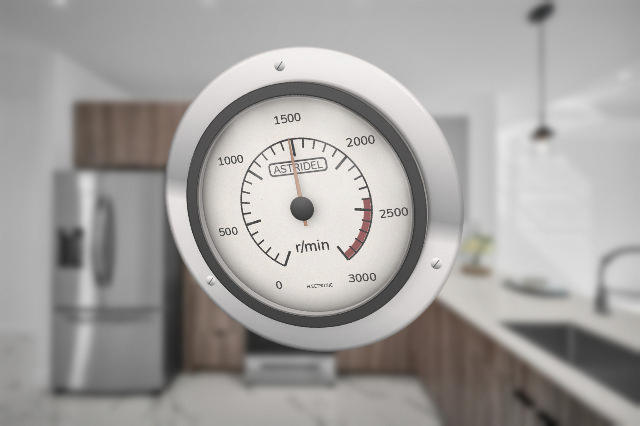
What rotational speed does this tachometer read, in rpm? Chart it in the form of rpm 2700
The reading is rpm 1500
